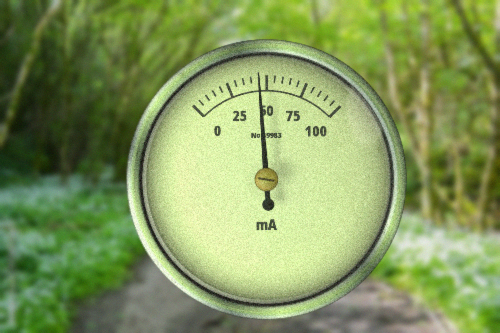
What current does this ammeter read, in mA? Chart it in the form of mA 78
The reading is mA 45
